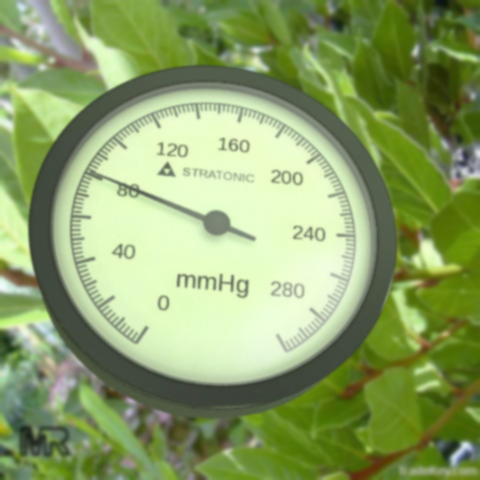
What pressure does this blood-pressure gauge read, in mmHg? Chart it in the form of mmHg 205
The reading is mmHg 80
